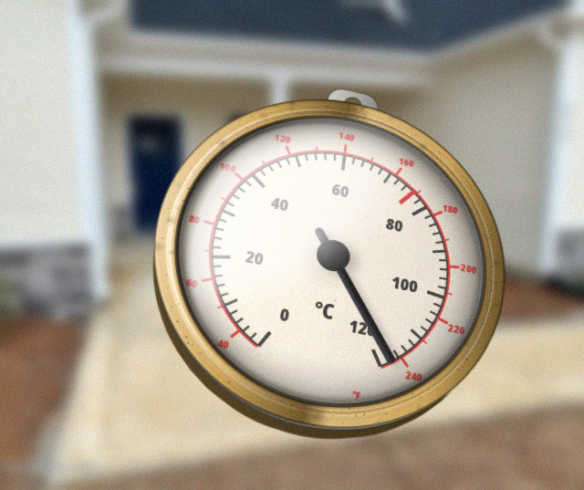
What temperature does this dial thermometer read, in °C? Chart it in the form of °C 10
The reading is °C 118
